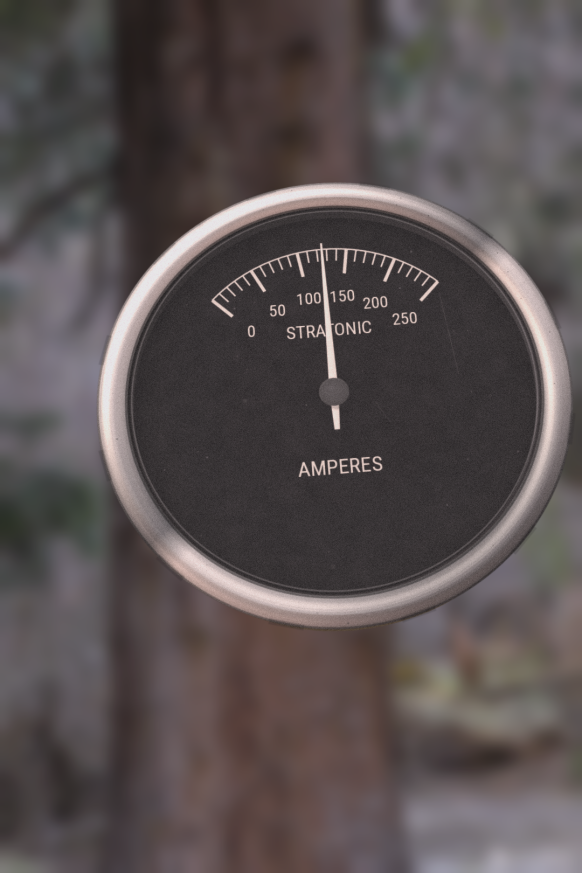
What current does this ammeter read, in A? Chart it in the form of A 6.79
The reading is A 125
